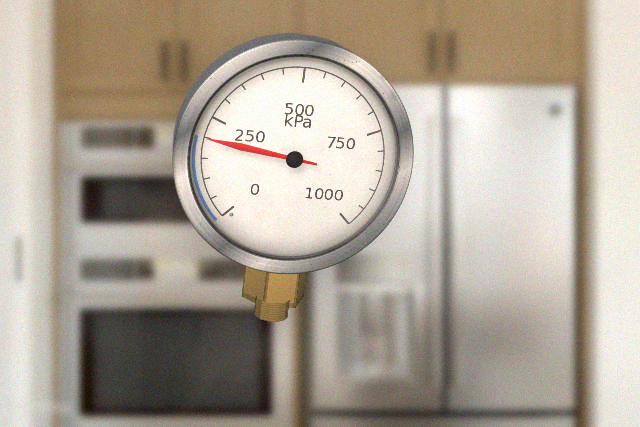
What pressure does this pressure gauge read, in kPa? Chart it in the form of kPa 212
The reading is kPa 200
